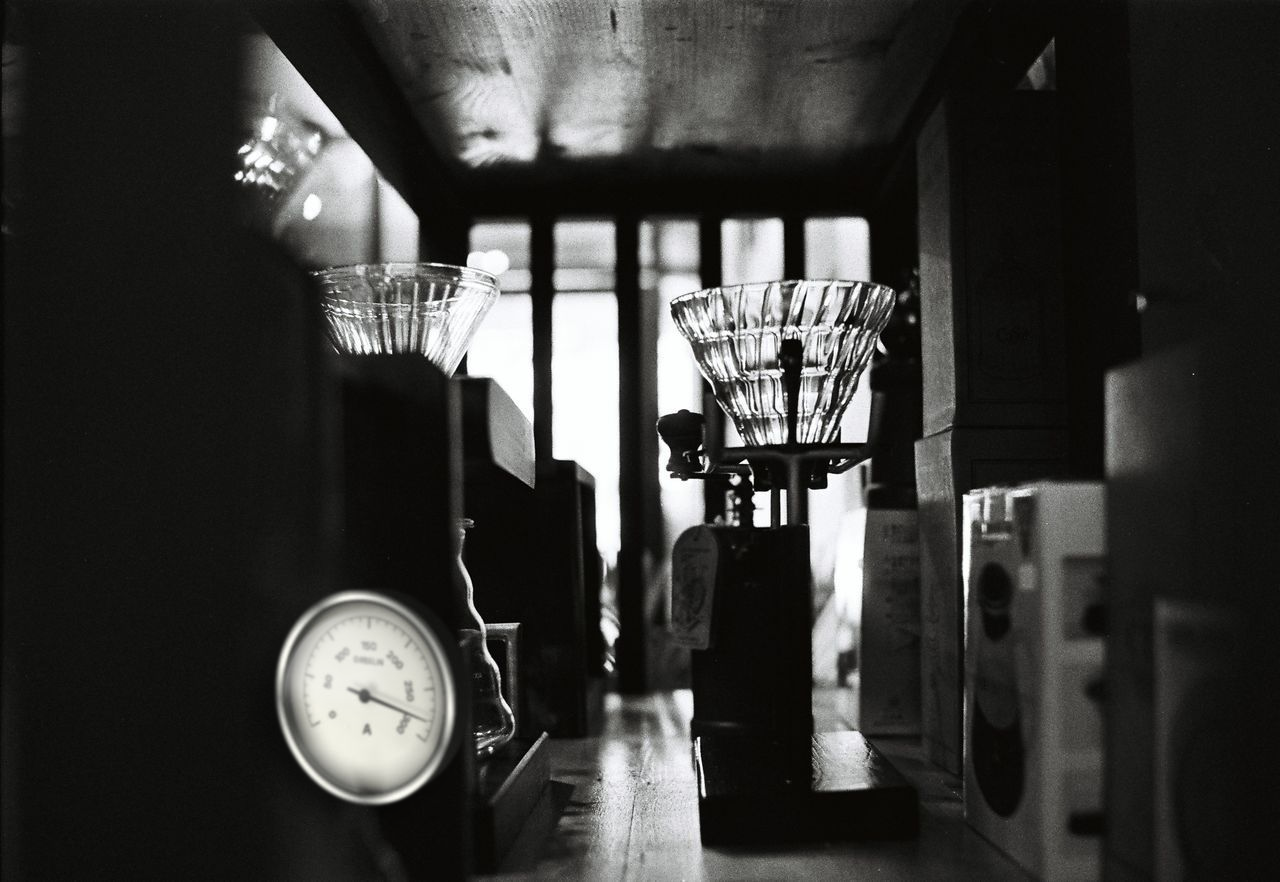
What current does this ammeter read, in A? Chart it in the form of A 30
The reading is A 280
